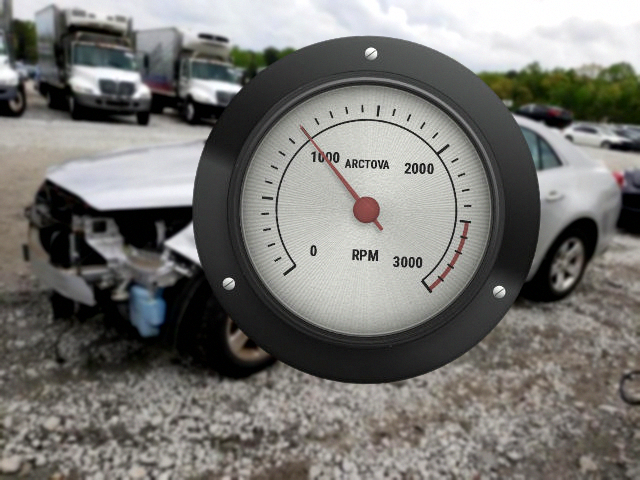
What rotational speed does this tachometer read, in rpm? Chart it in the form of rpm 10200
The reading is rpm 1000
